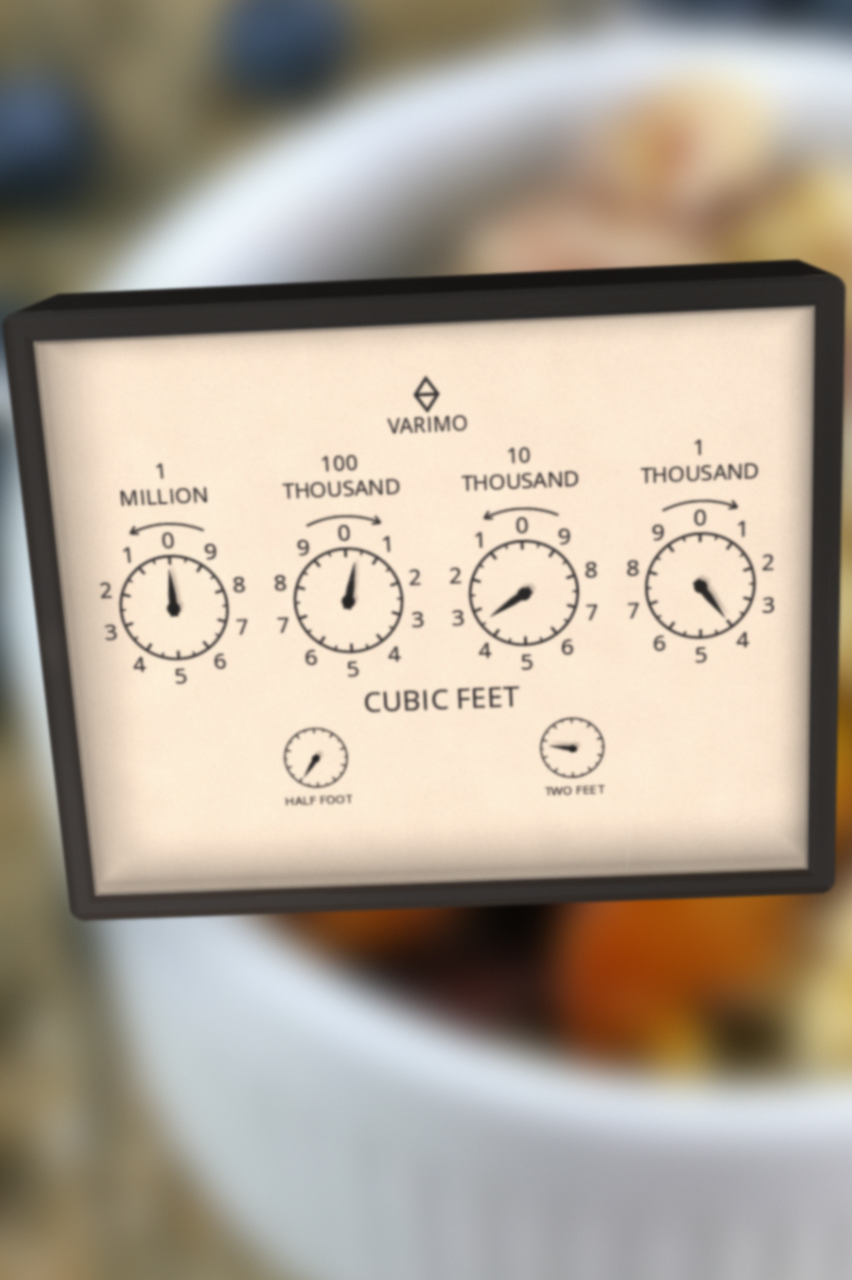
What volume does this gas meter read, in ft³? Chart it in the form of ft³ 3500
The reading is ft³ 3400
